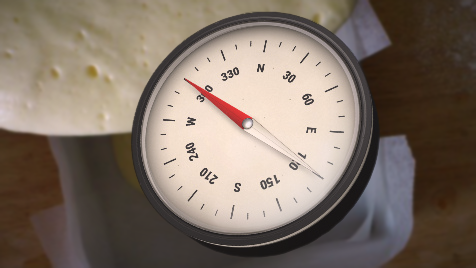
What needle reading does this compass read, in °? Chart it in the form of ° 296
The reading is ° 300
